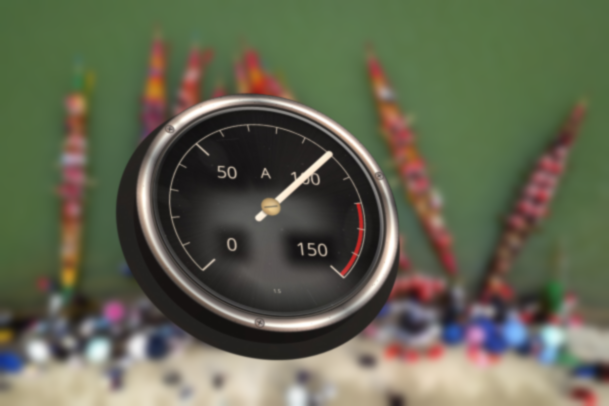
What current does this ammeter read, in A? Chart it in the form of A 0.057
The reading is A 100
